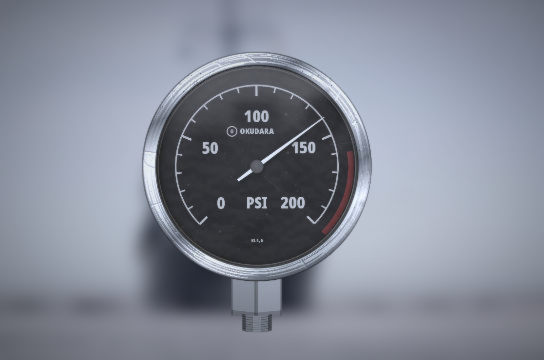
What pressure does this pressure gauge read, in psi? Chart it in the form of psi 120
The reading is psi 140
